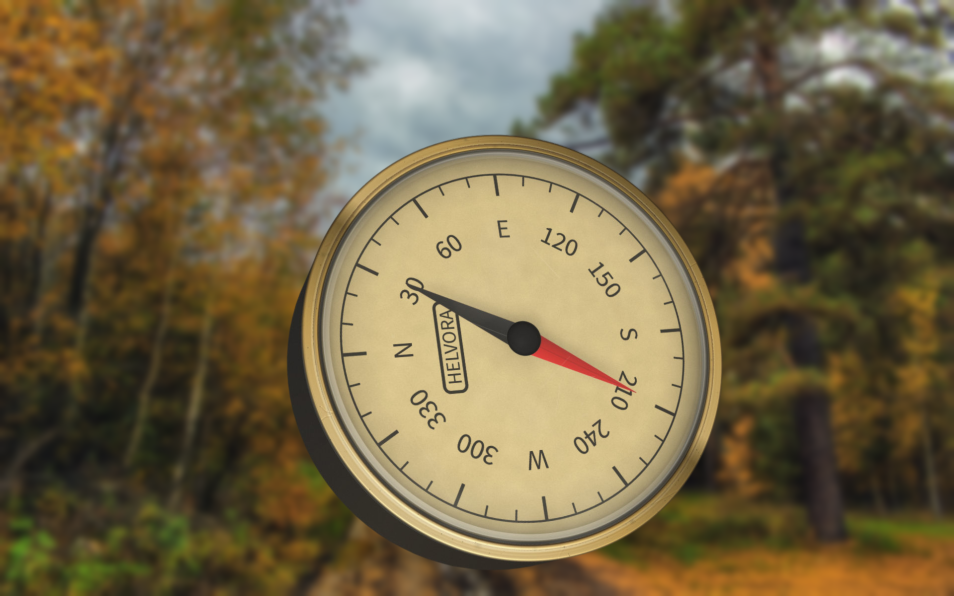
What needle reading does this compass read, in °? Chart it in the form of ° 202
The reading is ° 210
